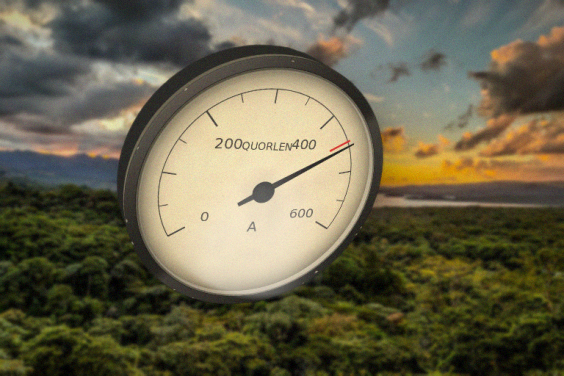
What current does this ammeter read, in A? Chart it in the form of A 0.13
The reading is A 450
